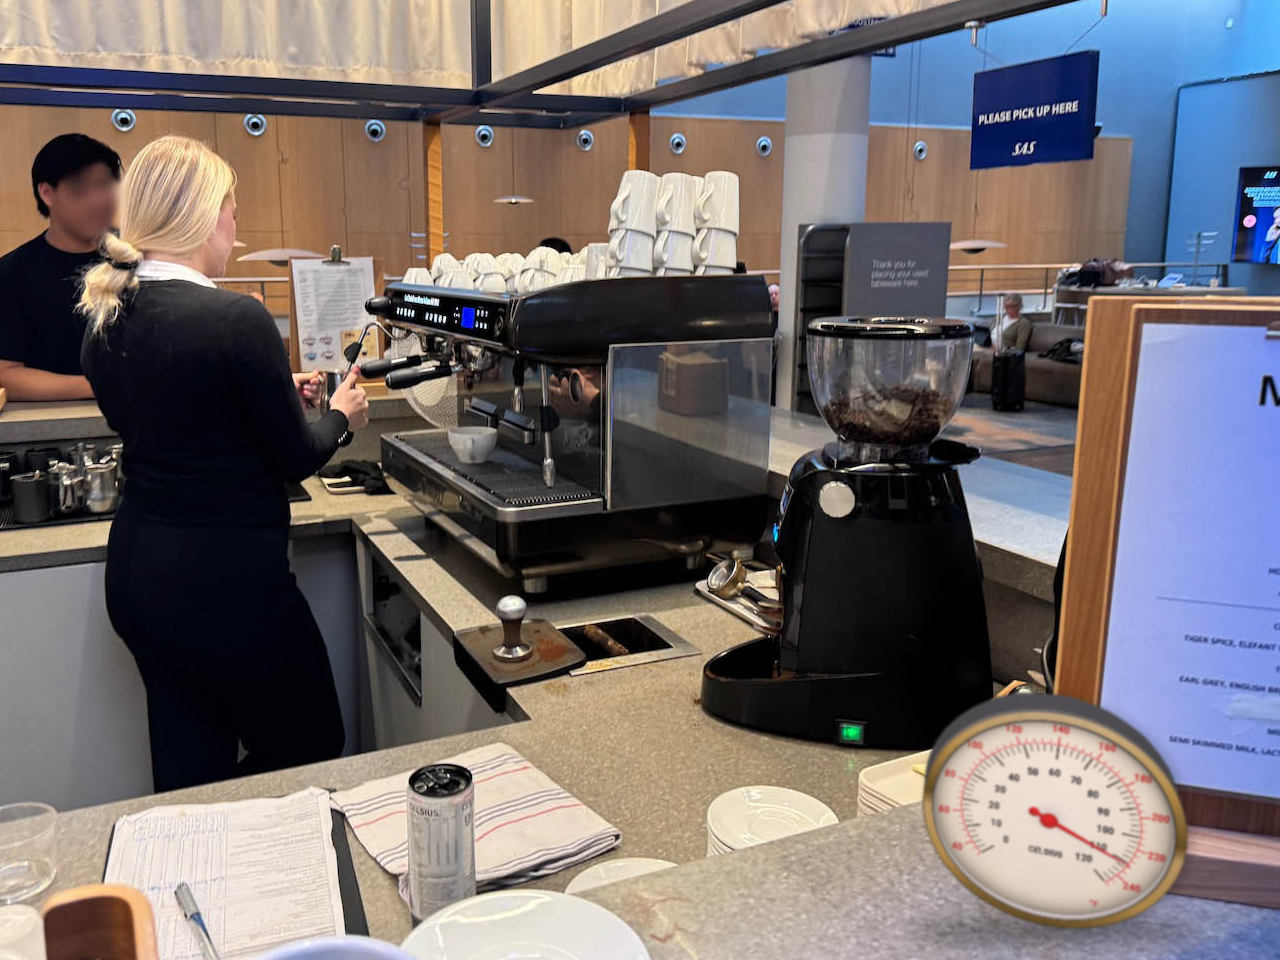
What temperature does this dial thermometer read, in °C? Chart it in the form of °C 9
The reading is °C 110
